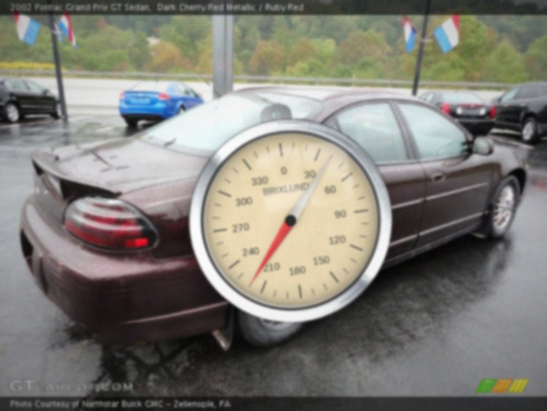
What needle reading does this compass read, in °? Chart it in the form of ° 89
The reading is ° 220
